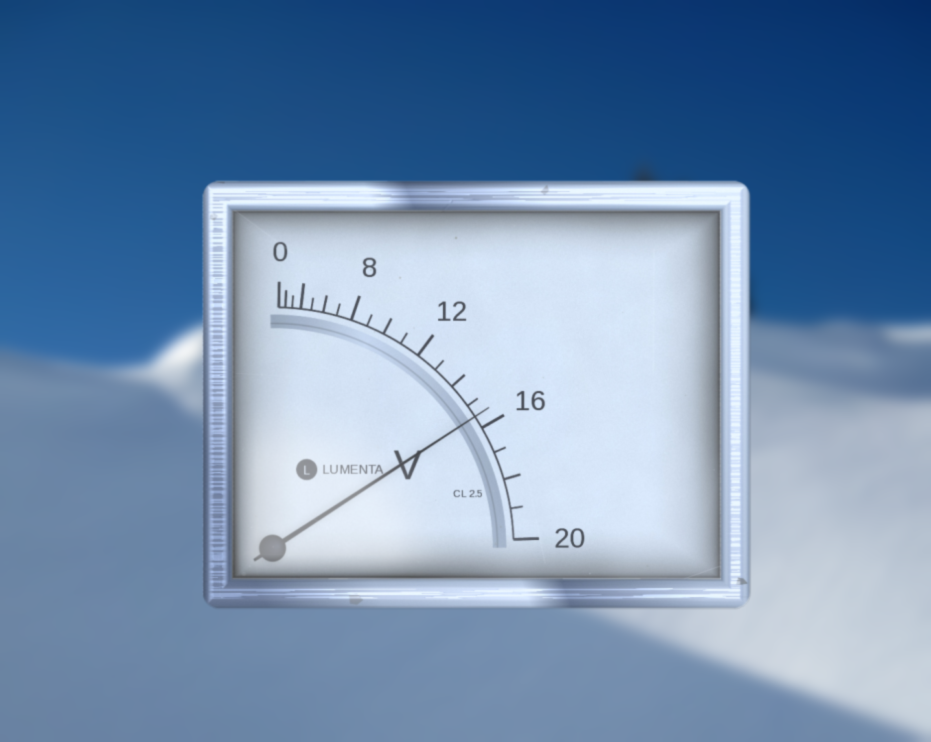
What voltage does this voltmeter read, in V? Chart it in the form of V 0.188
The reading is V 15.5
